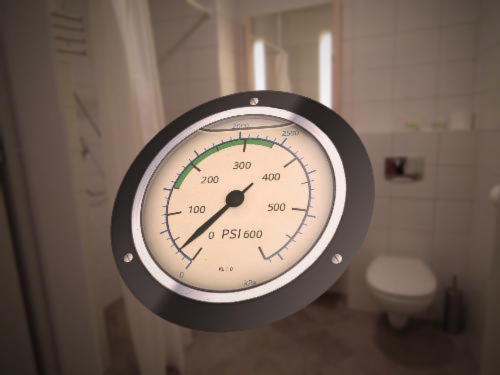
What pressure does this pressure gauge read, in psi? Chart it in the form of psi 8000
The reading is psi 25
